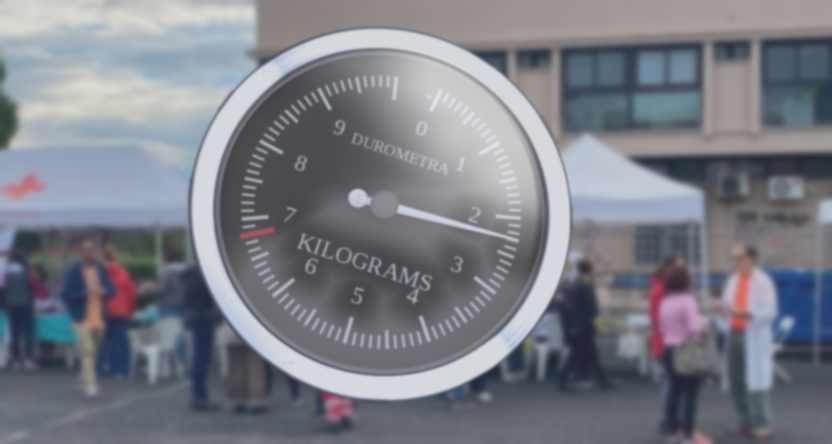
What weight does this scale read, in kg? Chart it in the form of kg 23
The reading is kg 2.3
